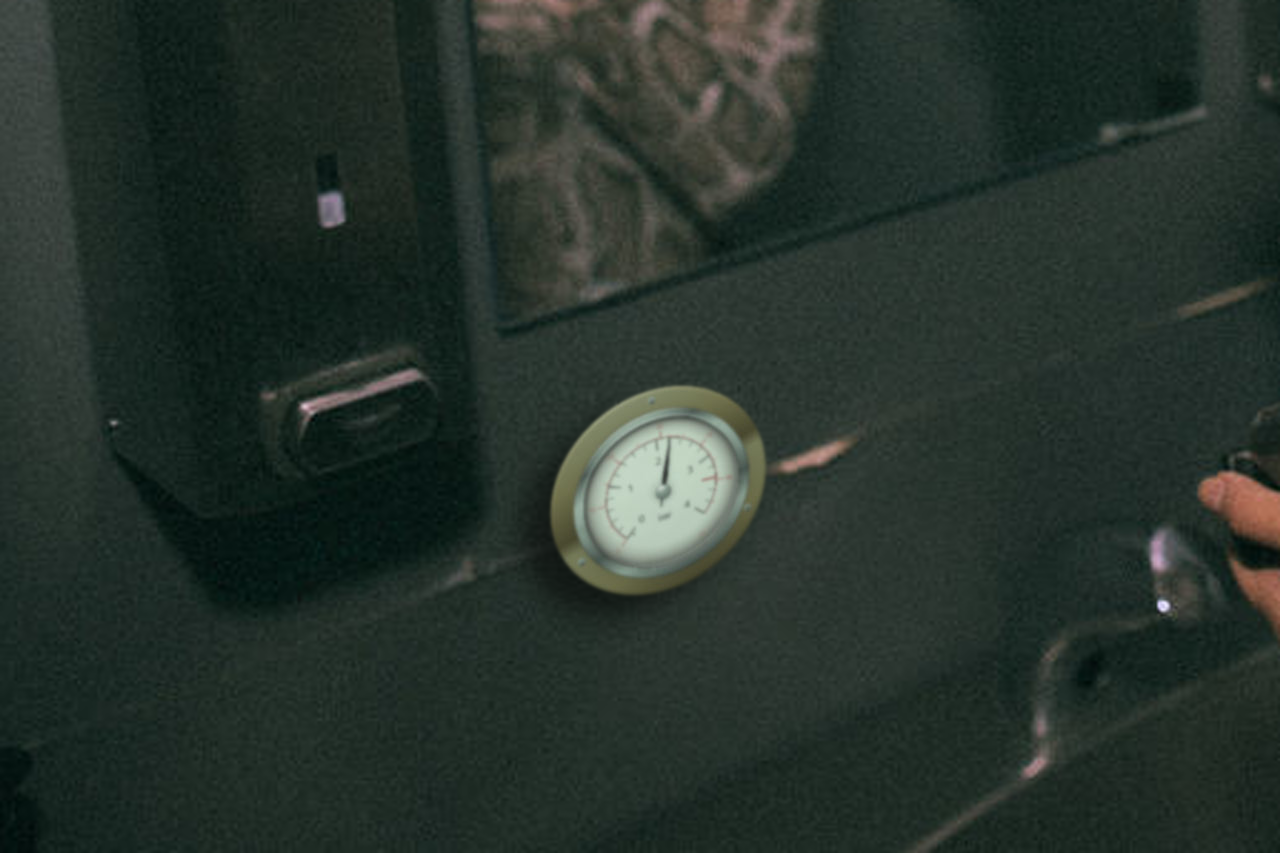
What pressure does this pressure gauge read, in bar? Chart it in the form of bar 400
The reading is bar 2.2
